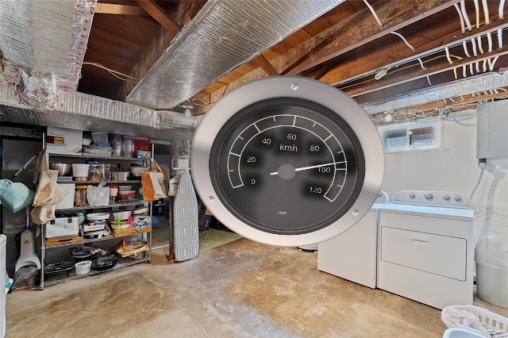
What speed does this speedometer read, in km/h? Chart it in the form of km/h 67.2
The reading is km/h 95
